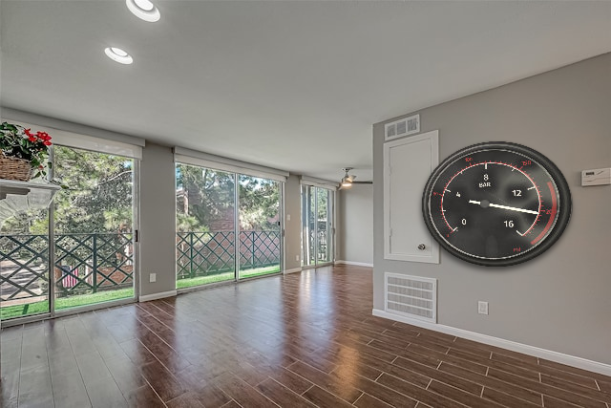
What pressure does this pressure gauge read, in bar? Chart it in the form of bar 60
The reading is bar 14
